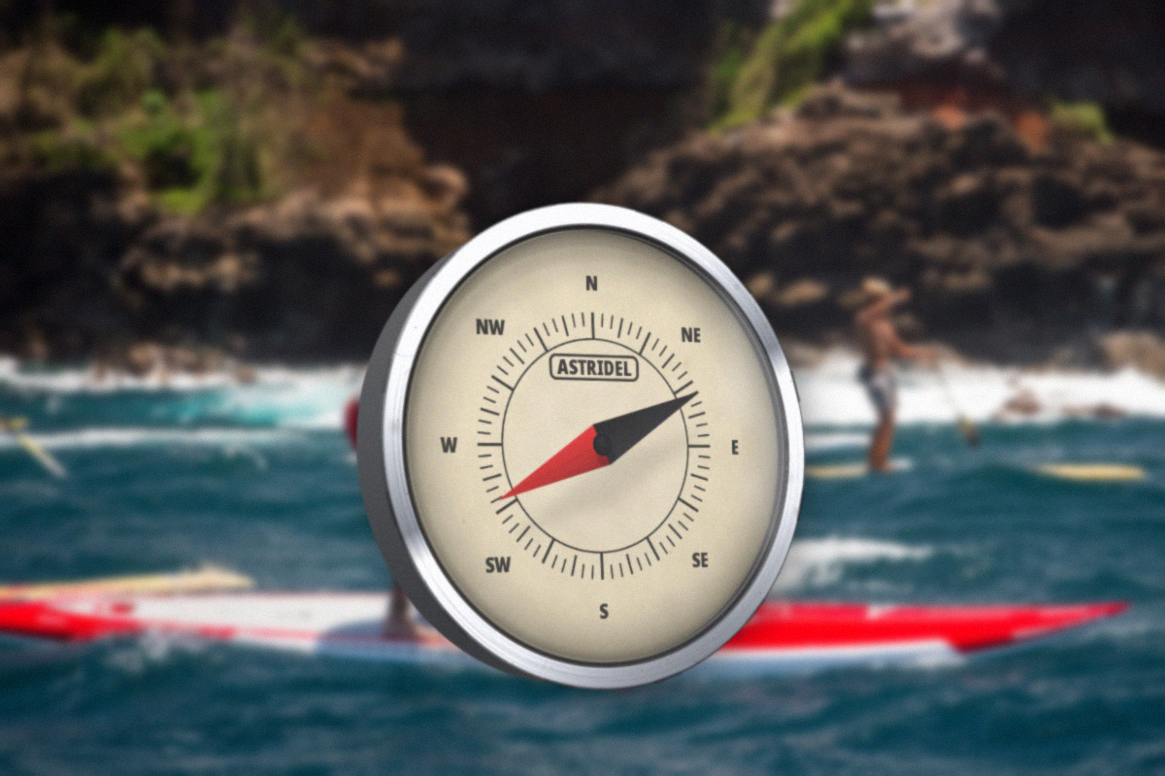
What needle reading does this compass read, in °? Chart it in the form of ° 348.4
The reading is ° 245
